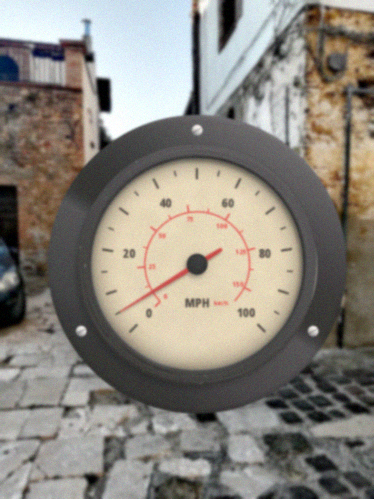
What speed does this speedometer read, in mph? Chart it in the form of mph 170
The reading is mph 5
